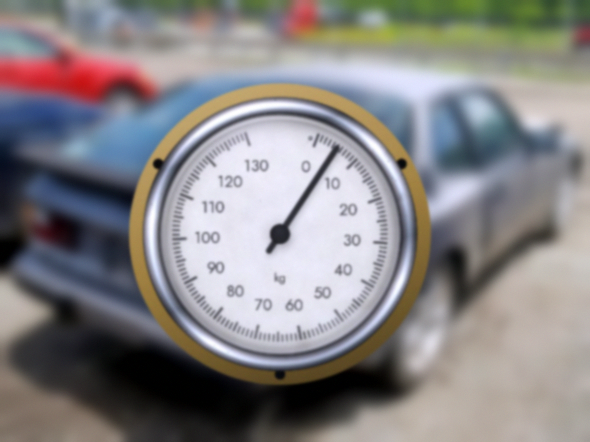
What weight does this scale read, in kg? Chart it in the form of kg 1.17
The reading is kg 5
